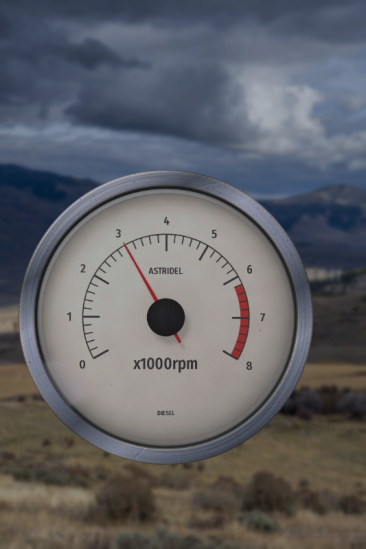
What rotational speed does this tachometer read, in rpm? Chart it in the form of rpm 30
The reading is rpm 3000
